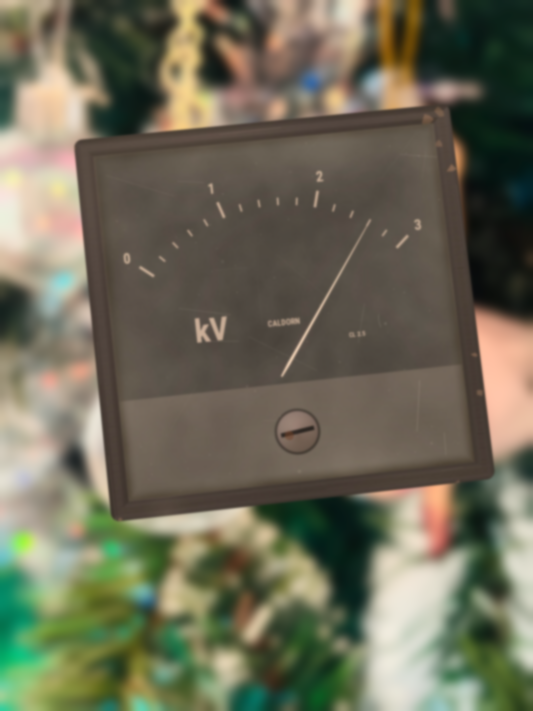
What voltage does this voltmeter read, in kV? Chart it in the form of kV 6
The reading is kV 2.6
